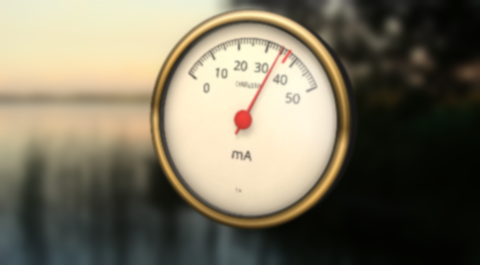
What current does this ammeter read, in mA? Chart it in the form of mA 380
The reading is mA 35
